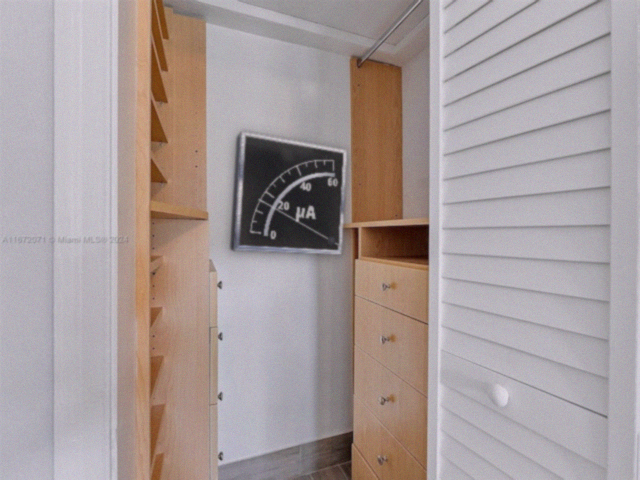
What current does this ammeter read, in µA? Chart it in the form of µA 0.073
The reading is µA 15
